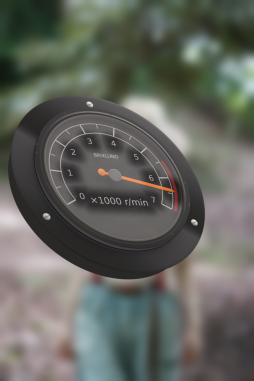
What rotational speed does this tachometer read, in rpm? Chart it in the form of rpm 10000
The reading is rpm 6500
